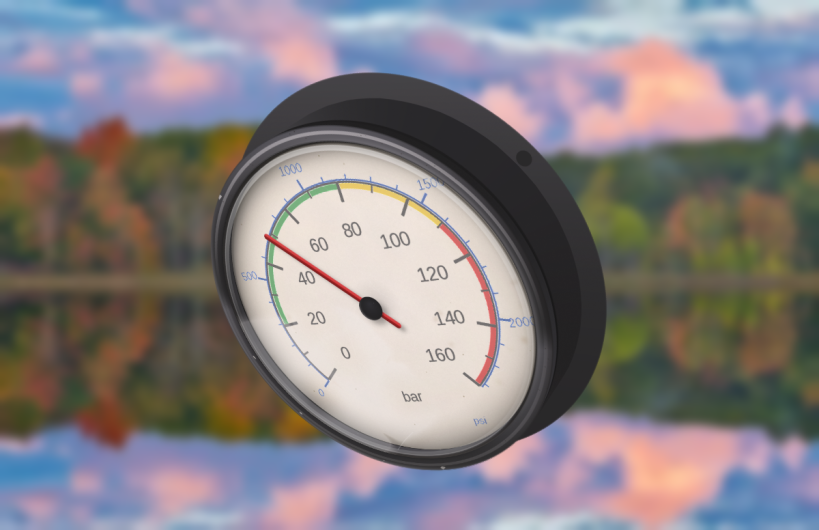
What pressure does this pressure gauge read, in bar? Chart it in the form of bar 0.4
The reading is bar 50
